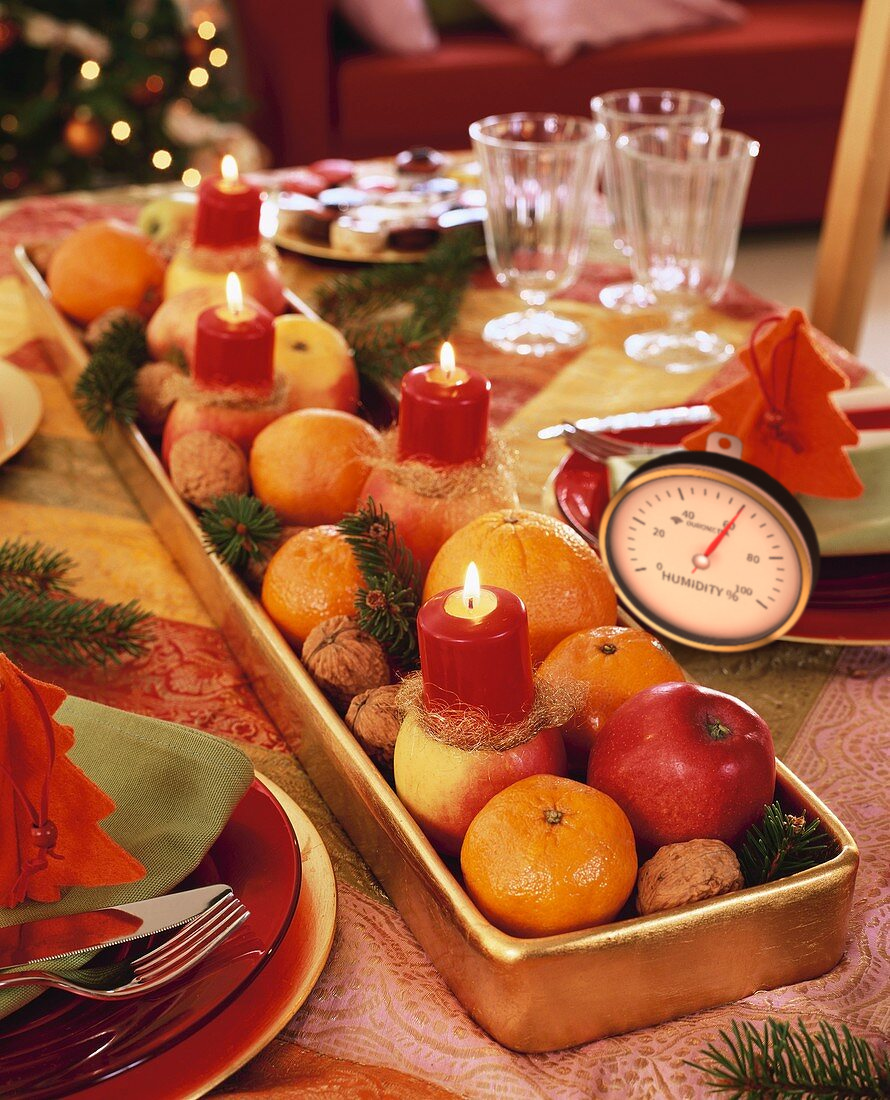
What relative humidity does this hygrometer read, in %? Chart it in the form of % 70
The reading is % 60
